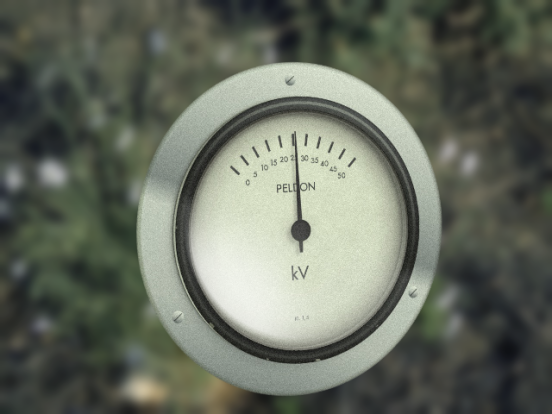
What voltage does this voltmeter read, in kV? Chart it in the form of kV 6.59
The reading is kV 25
